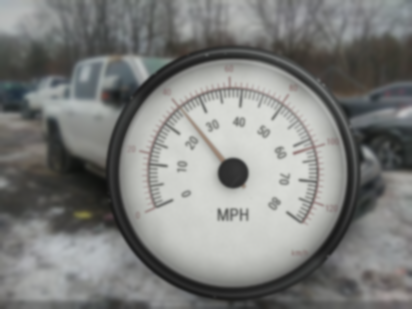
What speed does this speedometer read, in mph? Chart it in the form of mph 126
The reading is mph 25
